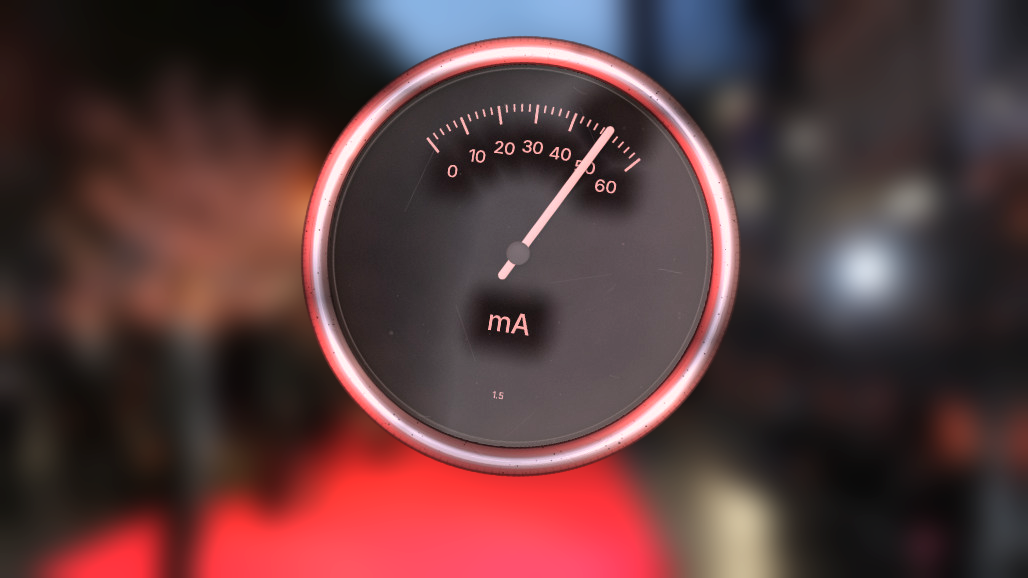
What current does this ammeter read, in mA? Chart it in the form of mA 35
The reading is mA 50
